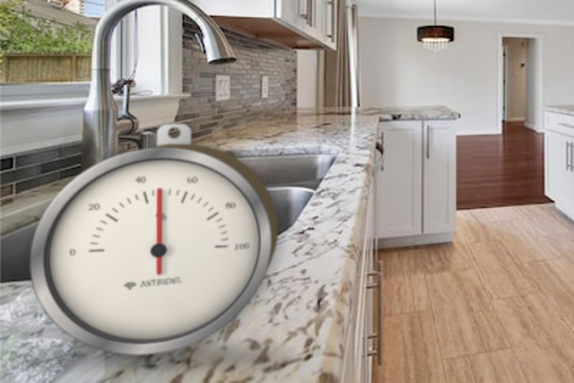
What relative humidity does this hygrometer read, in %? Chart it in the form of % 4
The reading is % 48
